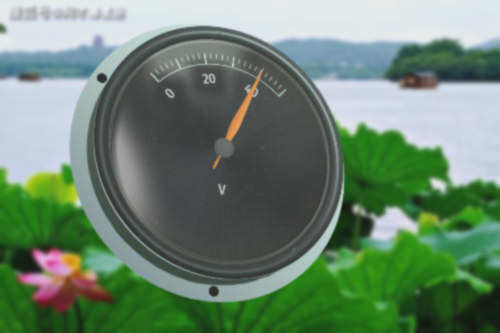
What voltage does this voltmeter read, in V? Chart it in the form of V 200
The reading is V 40
